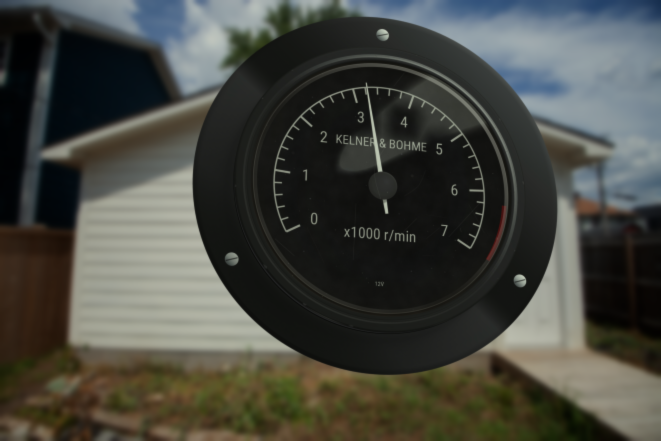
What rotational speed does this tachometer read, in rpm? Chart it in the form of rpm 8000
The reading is rpm 3200
